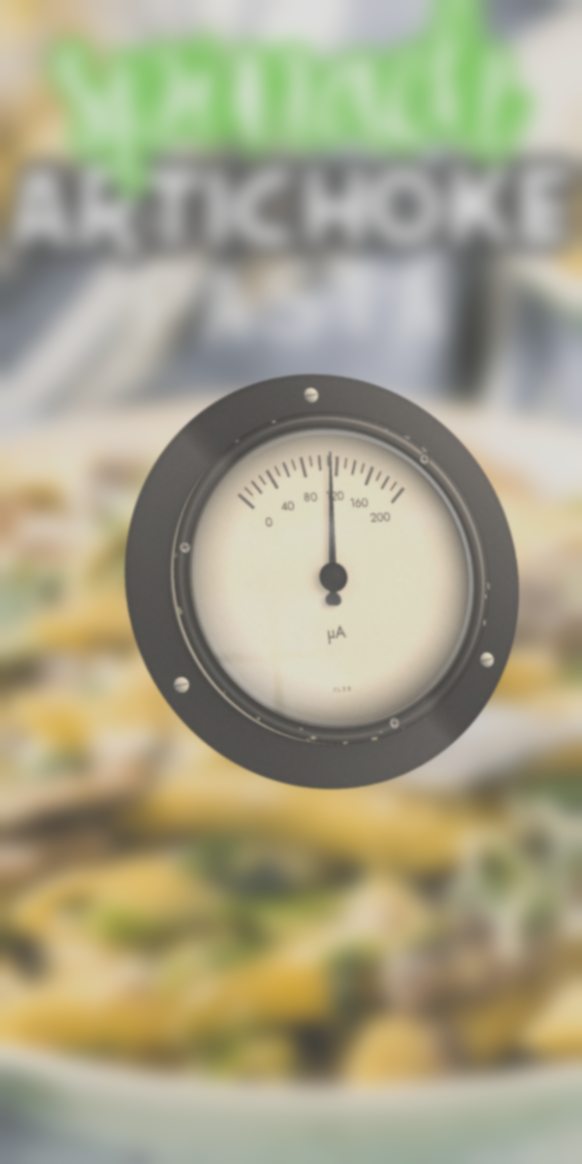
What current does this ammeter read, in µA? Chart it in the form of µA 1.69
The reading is µA 110
